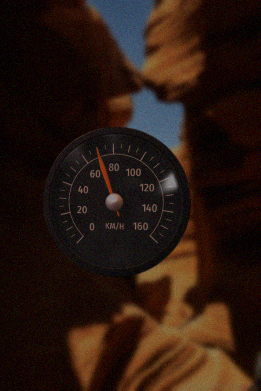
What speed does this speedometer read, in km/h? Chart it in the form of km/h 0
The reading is km/h 70
